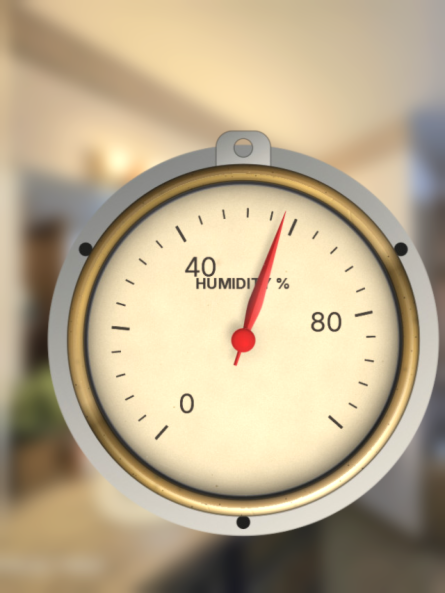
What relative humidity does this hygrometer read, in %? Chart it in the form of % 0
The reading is % 58
